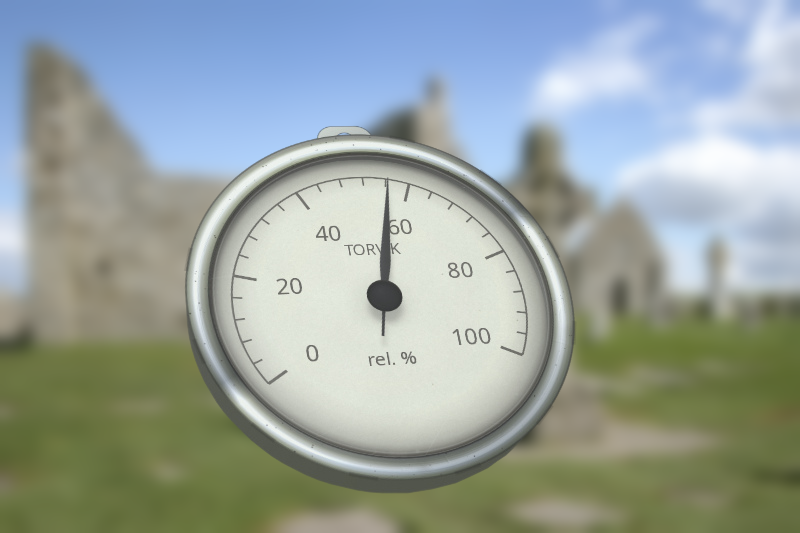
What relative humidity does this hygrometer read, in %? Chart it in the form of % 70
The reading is % 56
